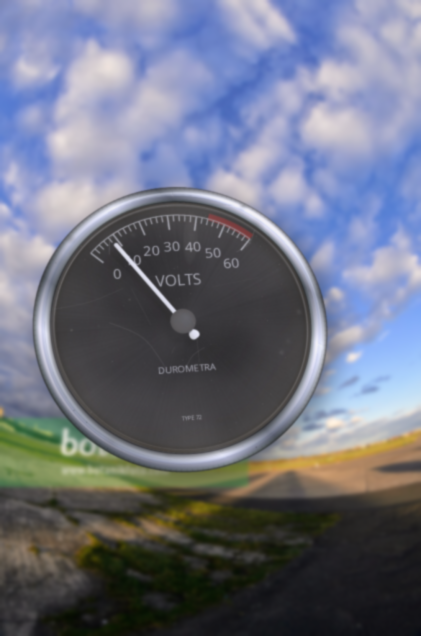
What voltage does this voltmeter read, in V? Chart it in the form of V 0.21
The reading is V 8
